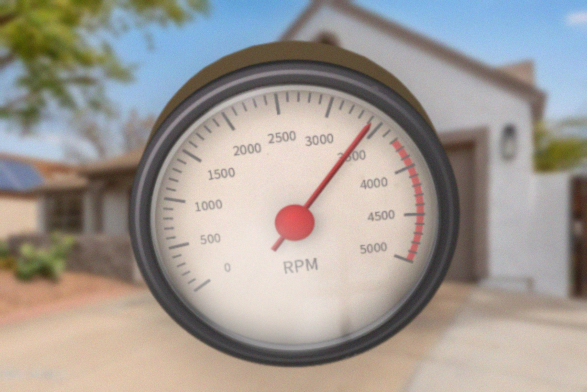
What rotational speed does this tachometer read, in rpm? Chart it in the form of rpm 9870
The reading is rpm 3400
